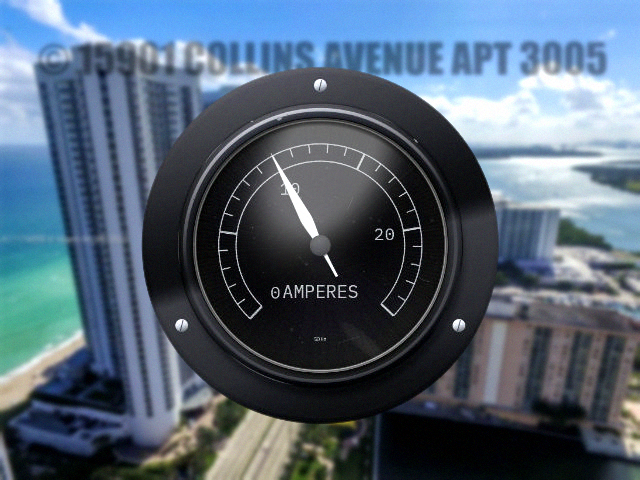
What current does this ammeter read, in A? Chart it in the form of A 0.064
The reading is A 10
